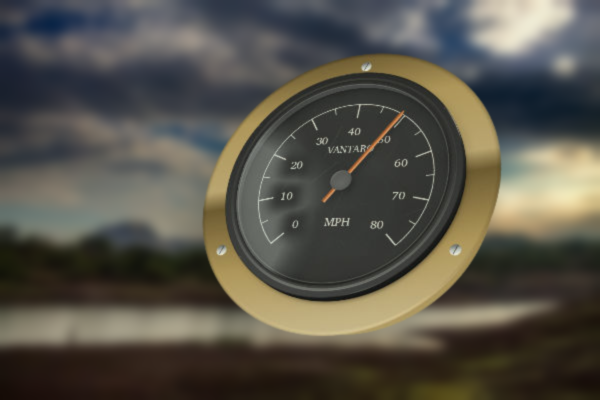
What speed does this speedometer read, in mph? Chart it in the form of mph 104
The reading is mph 50
